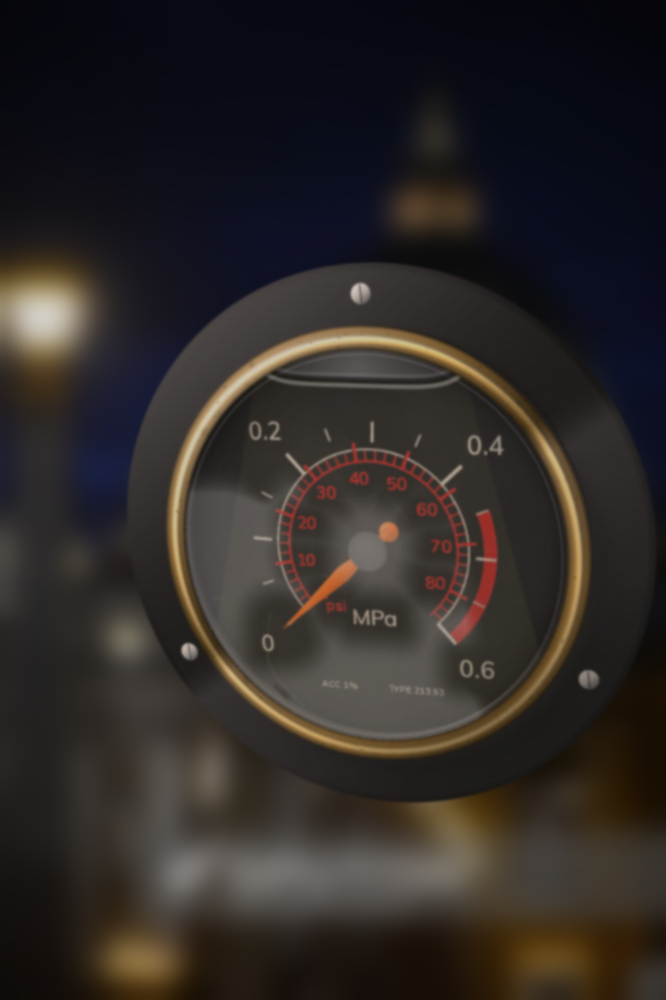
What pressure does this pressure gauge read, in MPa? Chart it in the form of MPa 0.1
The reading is MPa 0
